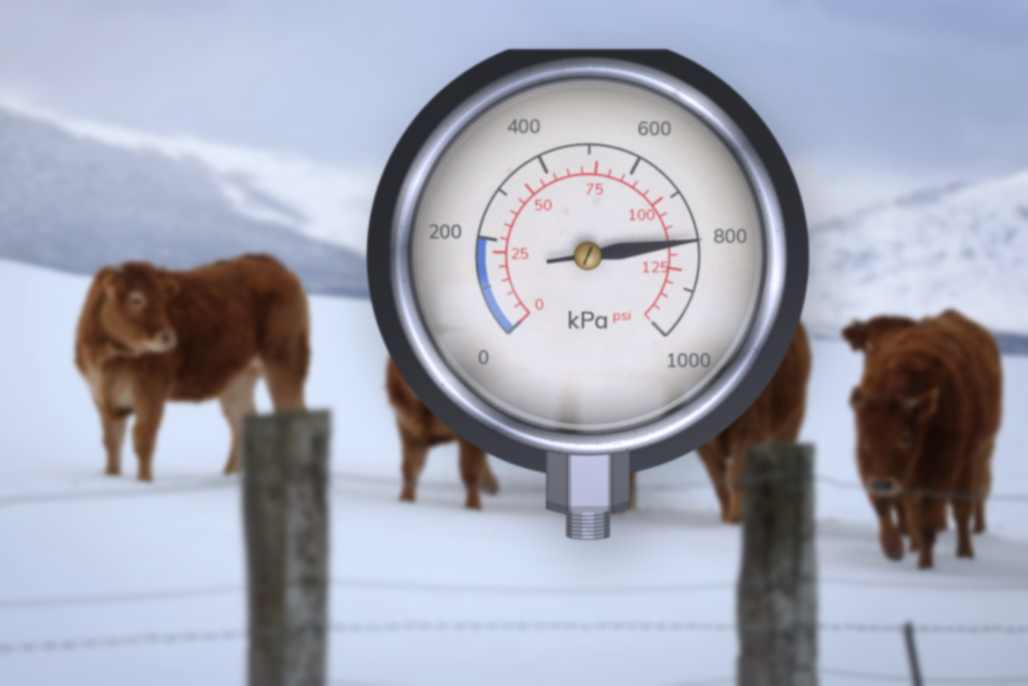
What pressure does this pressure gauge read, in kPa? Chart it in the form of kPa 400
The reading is kPa 800
